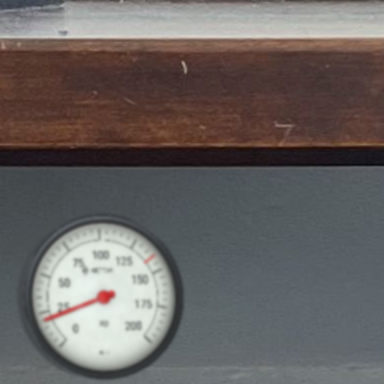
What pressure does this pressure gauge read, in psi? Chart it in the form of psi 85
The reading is psi 20
